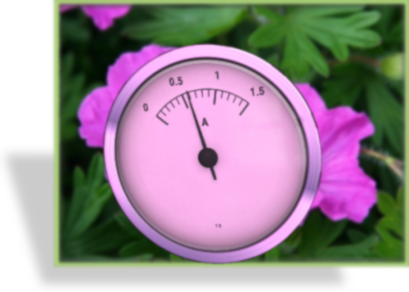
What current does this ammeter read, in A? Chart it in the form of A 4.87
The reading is A 0.6
